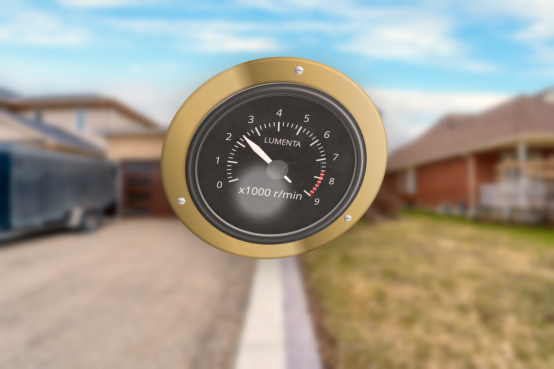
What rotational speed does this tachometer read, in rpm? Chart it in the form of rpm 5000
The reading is rpm 2400
